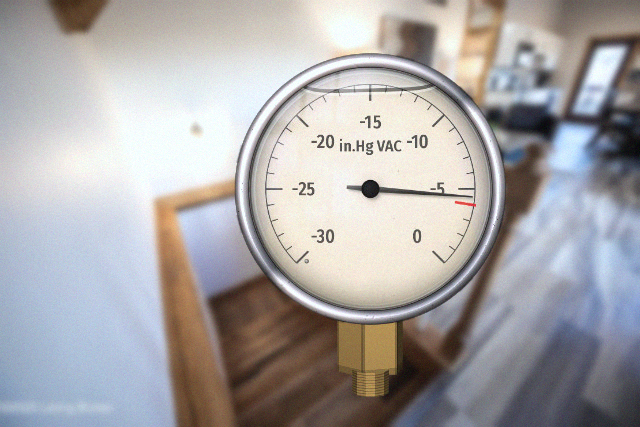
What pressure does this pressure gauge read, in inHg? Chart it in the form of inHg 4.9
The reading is inHg -4.5
